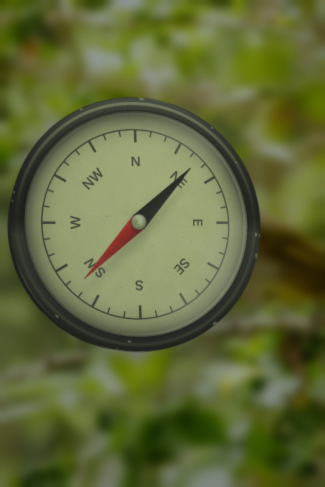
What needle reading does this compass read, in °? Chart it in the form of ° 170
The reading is ° 225
